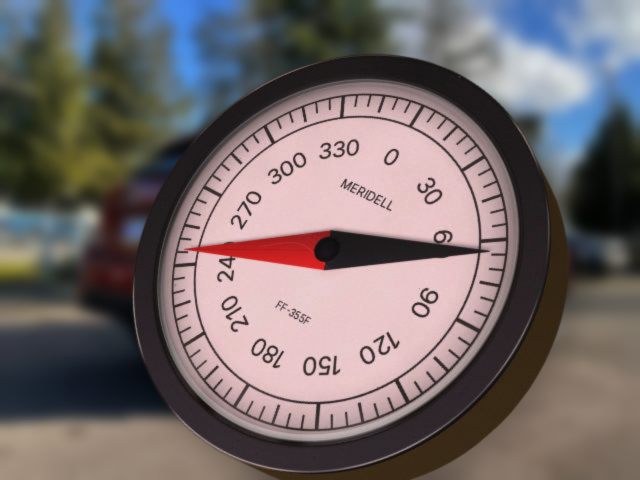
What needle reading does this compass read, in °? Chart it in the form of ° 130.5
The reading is ° 245
